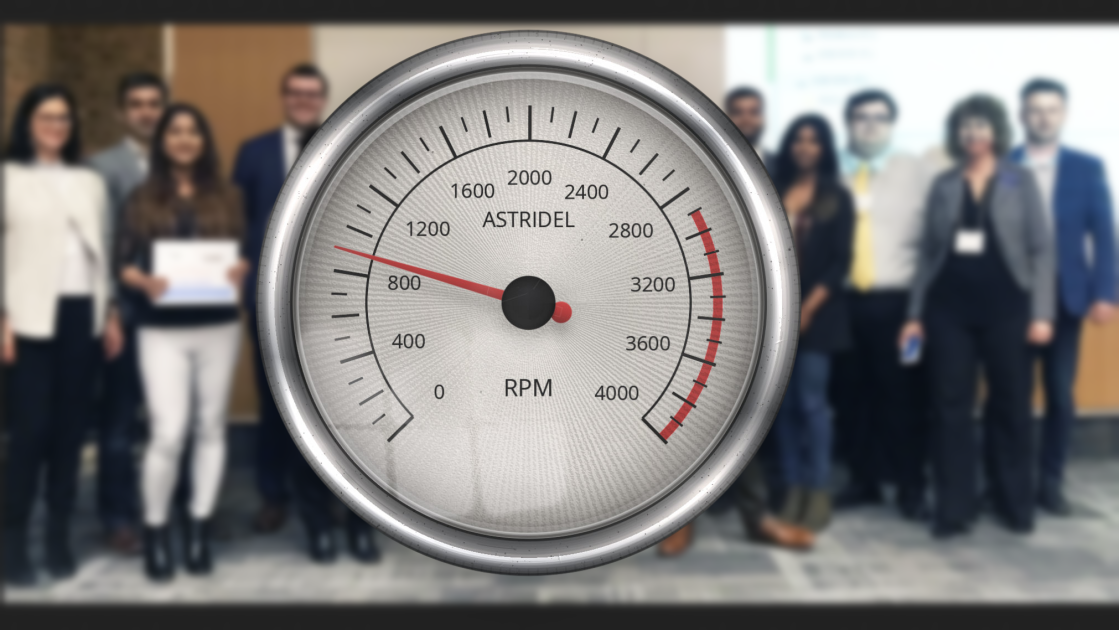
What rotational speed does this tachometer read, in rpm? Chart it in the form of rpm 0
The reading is rpm 900
